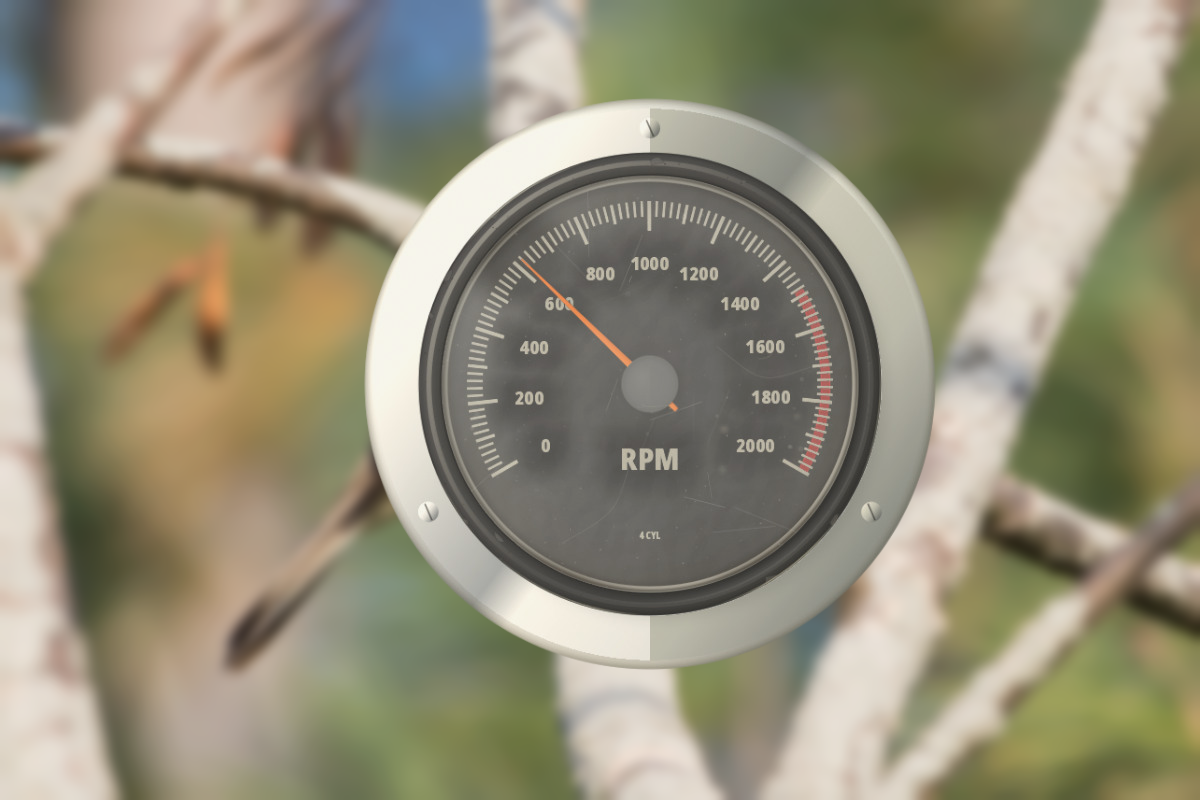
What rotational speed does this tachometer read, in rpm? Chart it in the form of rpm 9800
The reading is rpm 620
